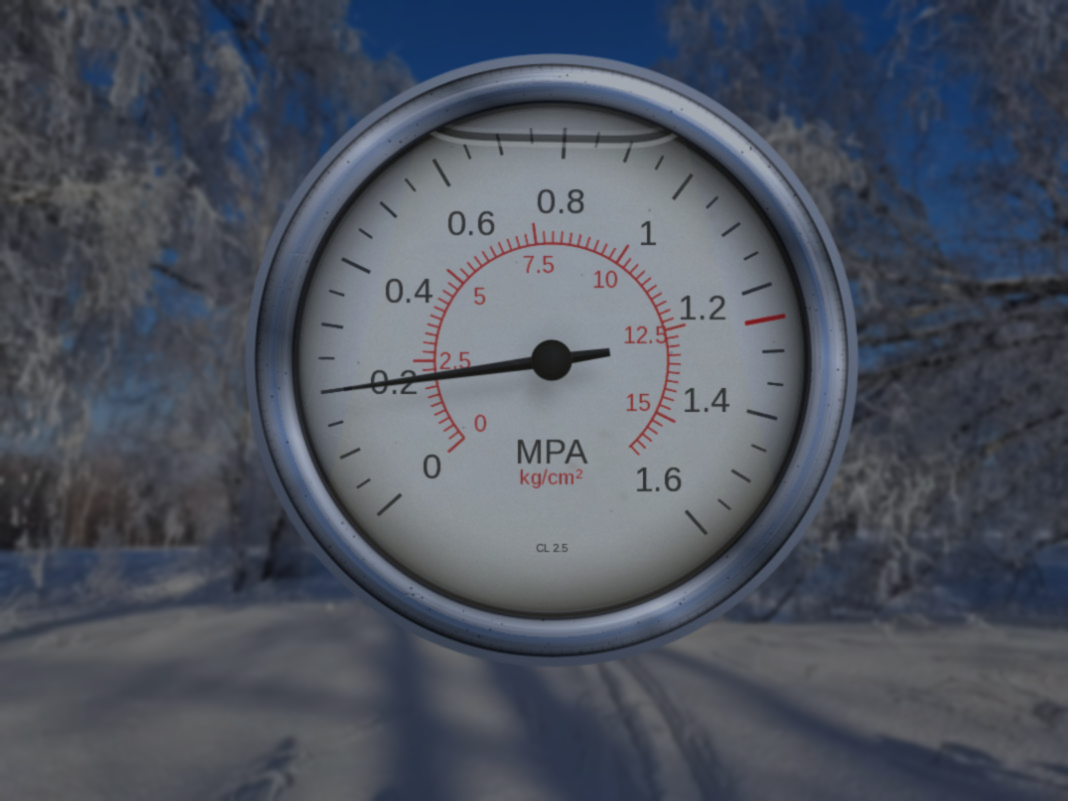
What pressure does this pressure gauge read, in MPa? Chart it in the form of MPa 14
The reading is MPa 0.2
